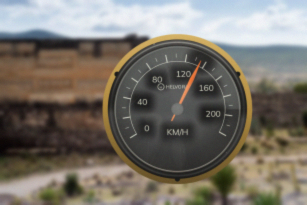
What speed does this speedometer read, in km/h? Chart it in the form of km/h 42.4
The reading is km/h 135
